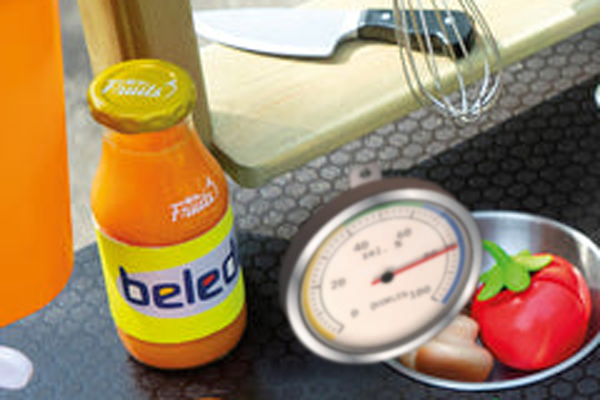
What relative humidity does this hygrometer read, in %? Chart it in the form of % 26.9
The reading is % 80
